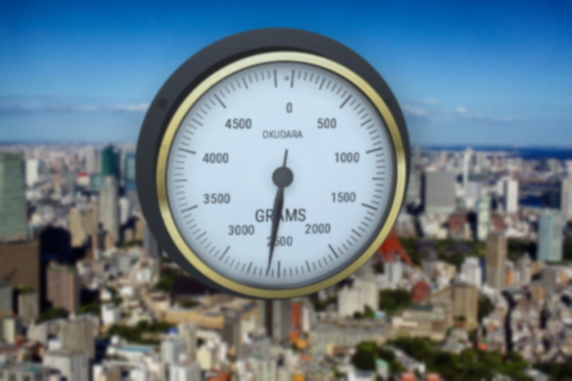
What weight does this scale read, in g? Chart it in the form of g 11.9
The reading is g 2600
